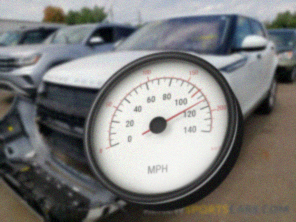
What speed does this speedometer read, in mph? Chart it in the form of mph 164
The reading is mph 115
